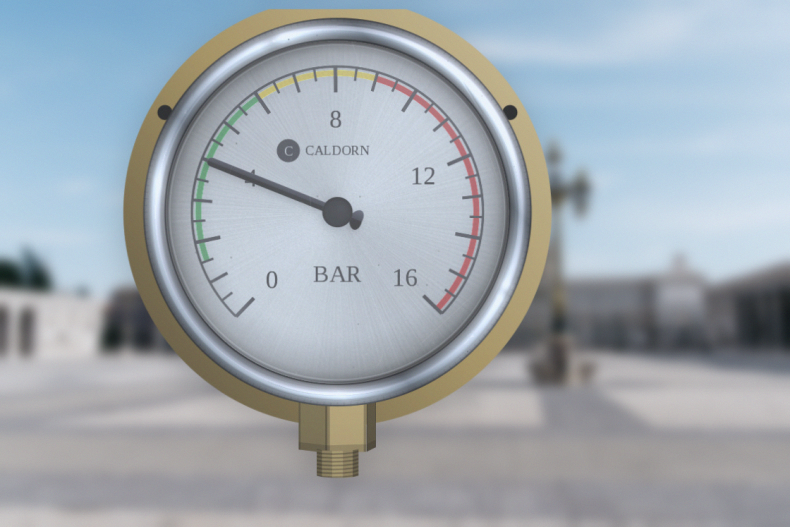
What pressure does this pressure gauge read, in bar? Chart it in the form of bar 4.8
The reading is bar 4
